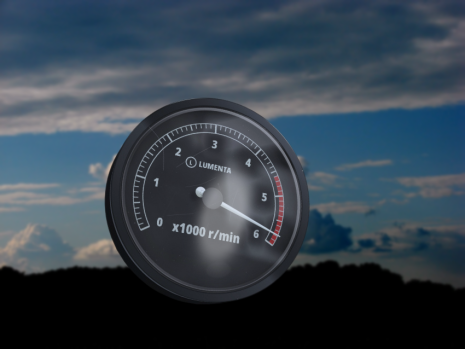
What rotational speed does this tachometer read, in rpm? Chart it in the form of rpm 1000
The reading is rpm 5800
